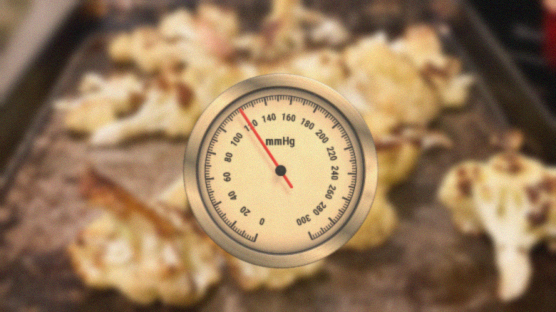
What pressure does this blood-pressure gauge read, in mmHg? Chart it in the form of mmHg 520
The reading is mmHg 120
